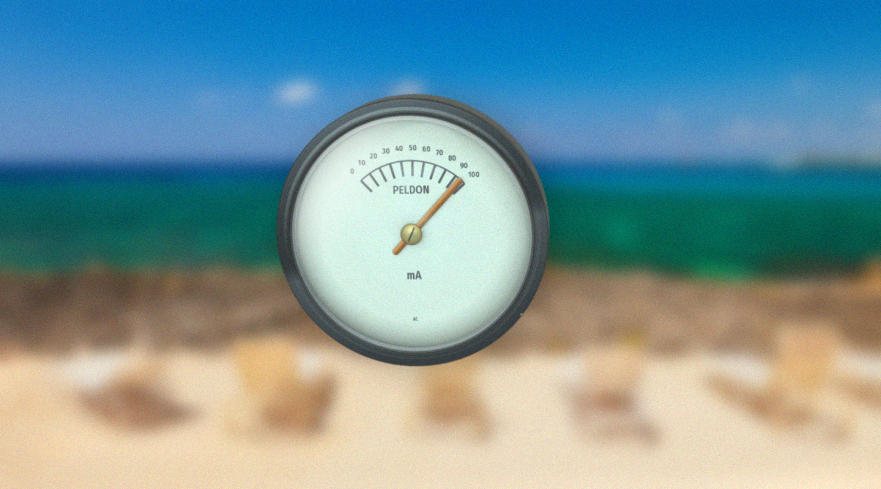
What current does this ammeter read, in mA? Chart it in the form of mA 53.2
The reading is mA 95
